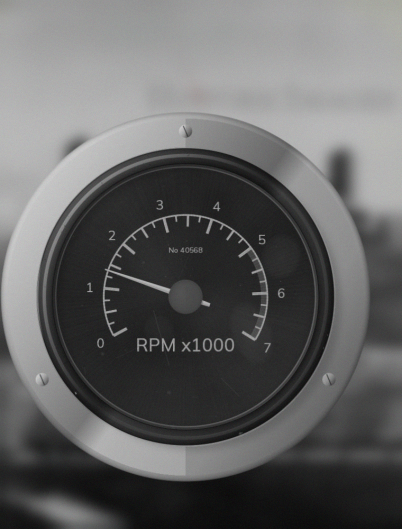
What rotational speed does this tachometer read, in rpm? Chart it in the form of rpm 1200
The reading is rpm 1375
